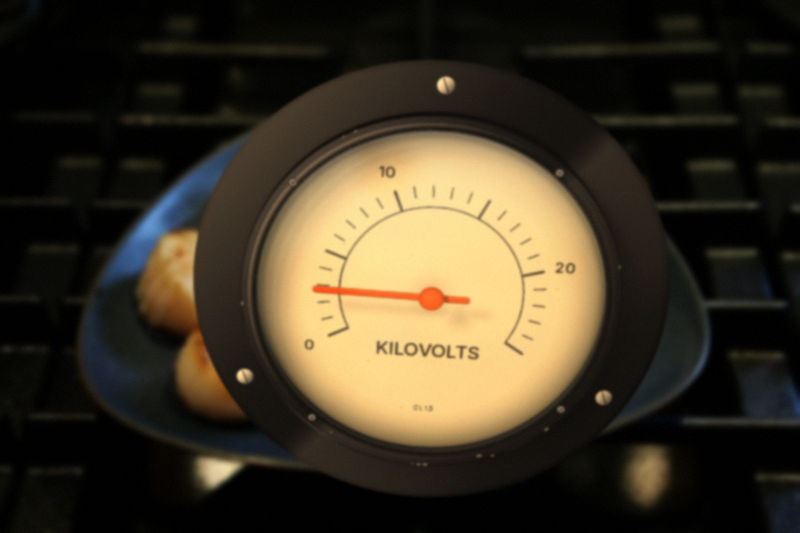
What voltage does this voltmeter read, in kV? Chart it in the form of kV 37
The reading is kV 3
